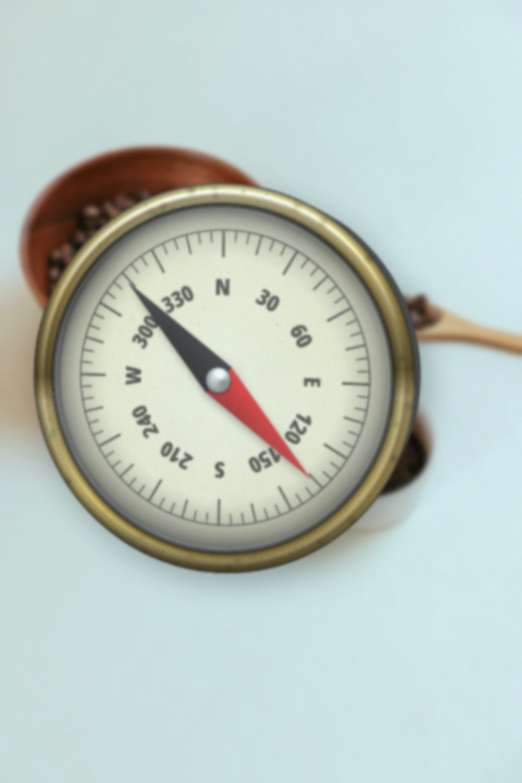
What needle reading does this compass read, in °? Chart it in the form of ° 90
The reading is ° 135
